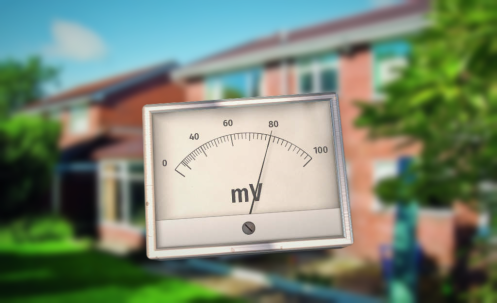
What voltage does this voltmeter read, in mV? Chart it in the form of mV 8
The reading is mV 80
